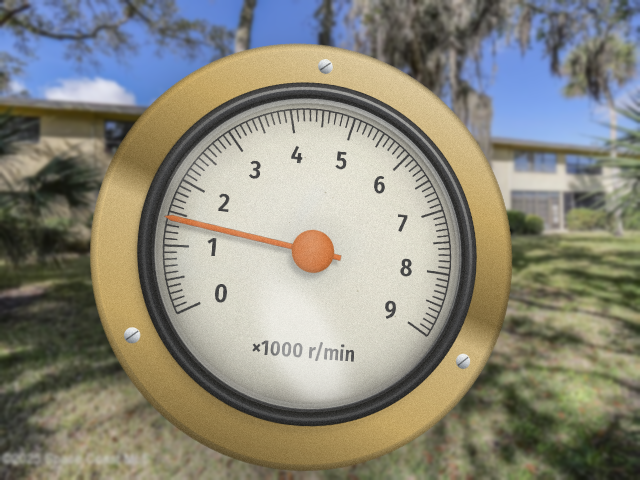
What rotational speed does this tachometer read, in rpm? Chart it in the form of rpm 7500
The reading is rpm 1400
